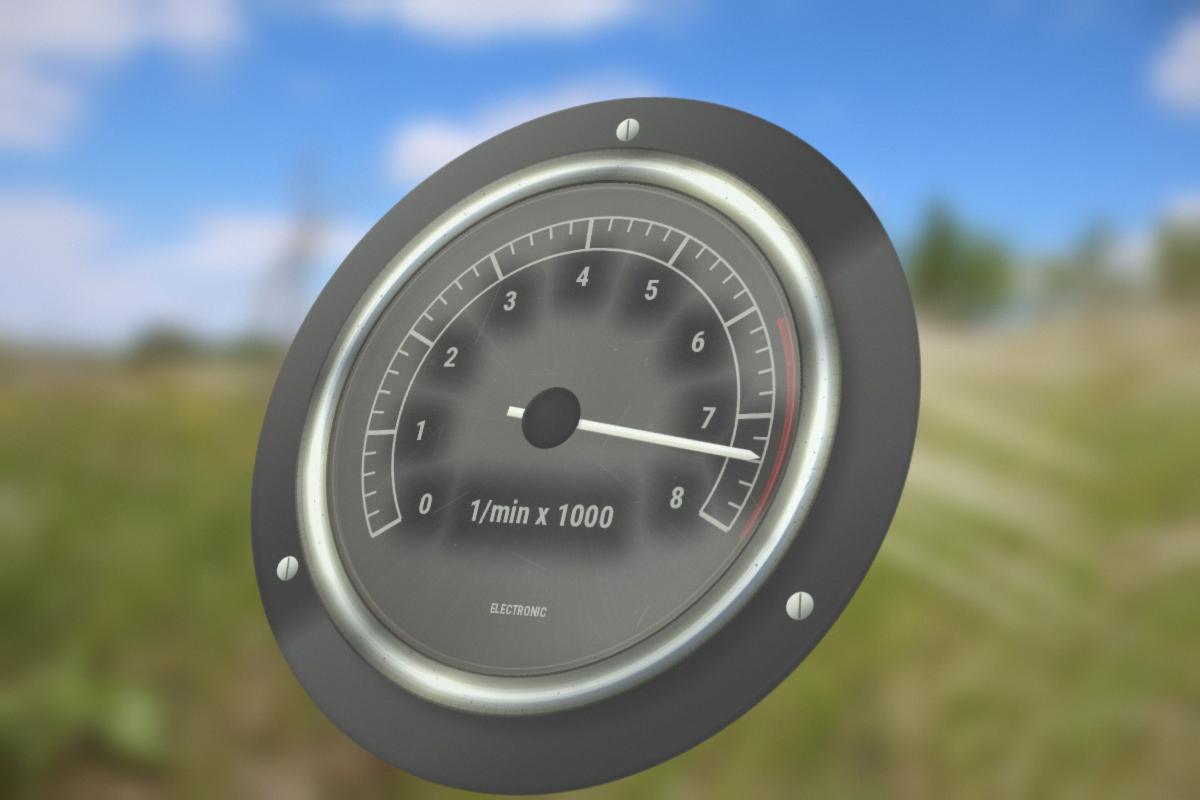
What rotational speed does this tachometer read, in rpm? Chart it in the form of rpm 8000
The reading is rpm 7400
